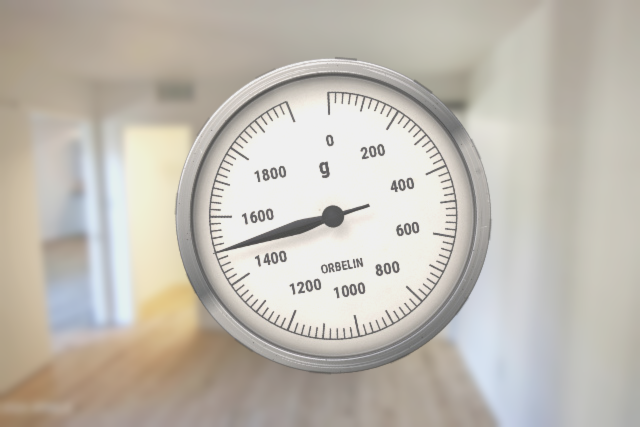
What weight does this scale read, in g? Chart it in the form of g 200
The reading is g 1500
